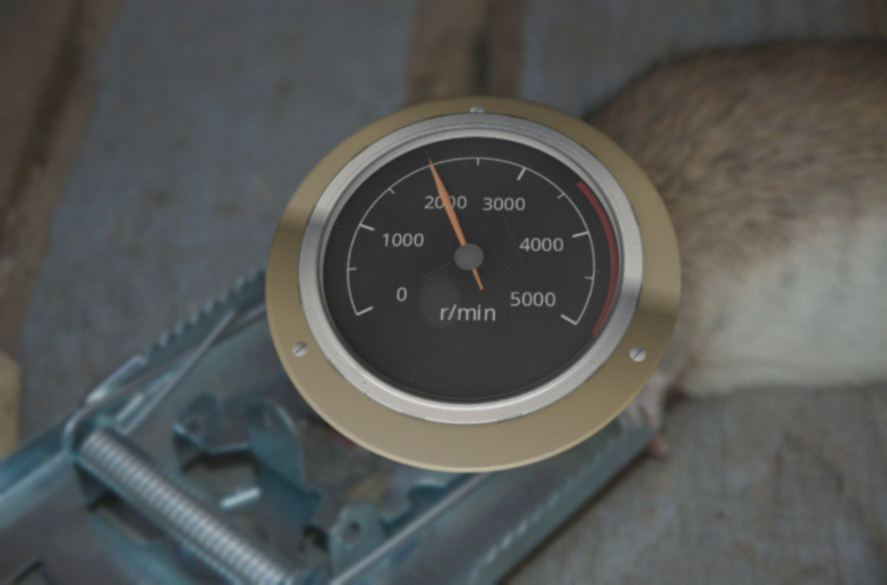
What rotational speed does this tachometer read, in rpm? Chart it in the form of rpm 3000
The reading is rpm 2000
